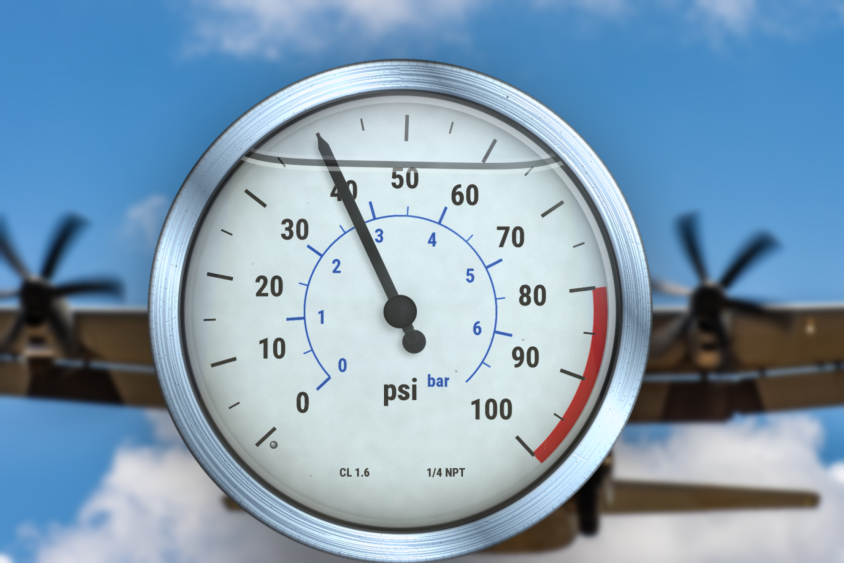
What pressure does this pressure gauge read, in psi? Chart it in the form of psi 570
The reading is psi 40
